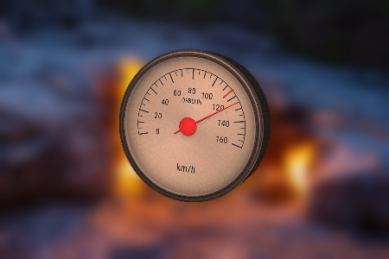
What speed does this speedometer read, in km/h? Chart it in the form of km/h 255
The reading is km/h 125
